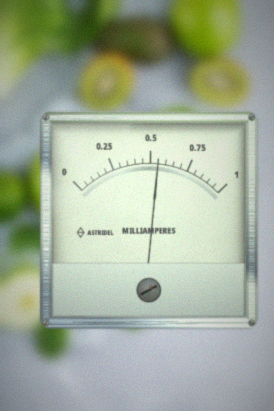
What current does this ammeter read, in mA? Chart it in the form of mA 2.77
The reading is mA 0.55
